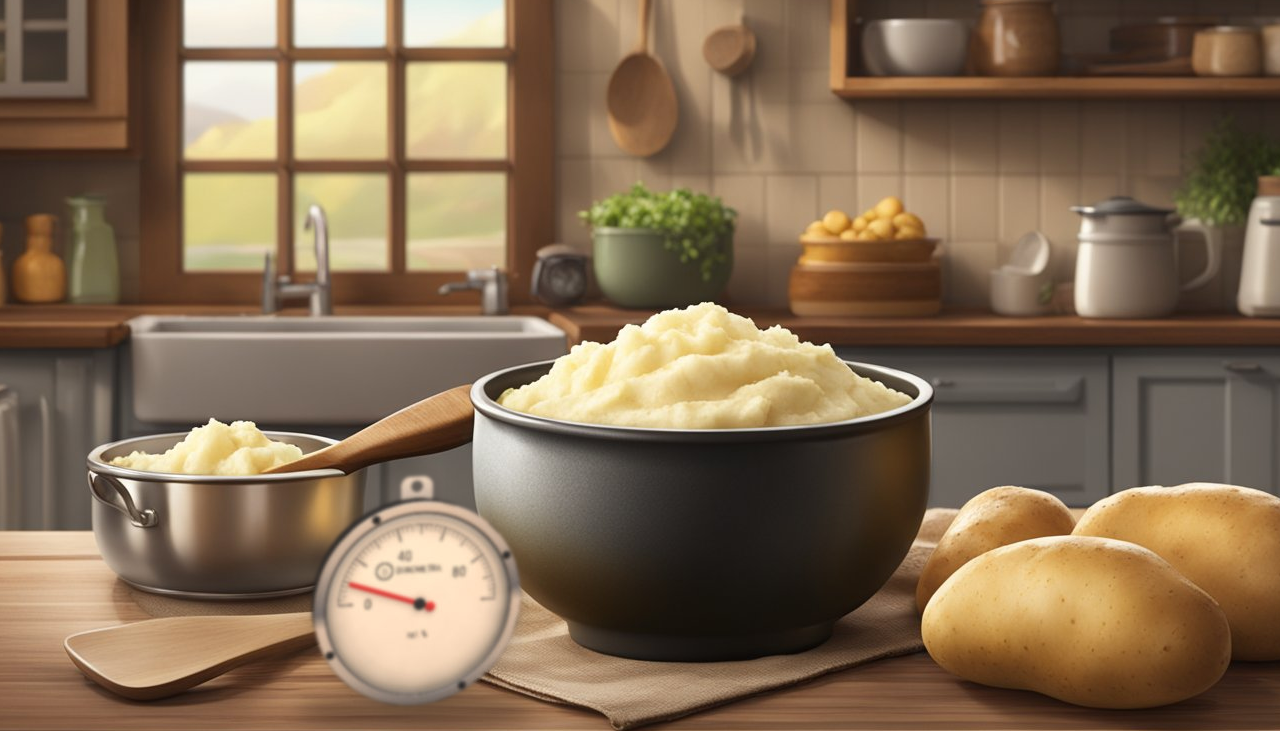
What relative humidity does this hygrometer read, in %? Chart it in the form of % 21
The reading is % 10
